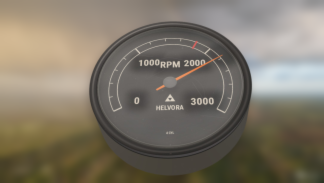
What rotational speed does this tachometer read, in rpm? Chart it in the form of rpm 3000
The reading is rpm 2200
